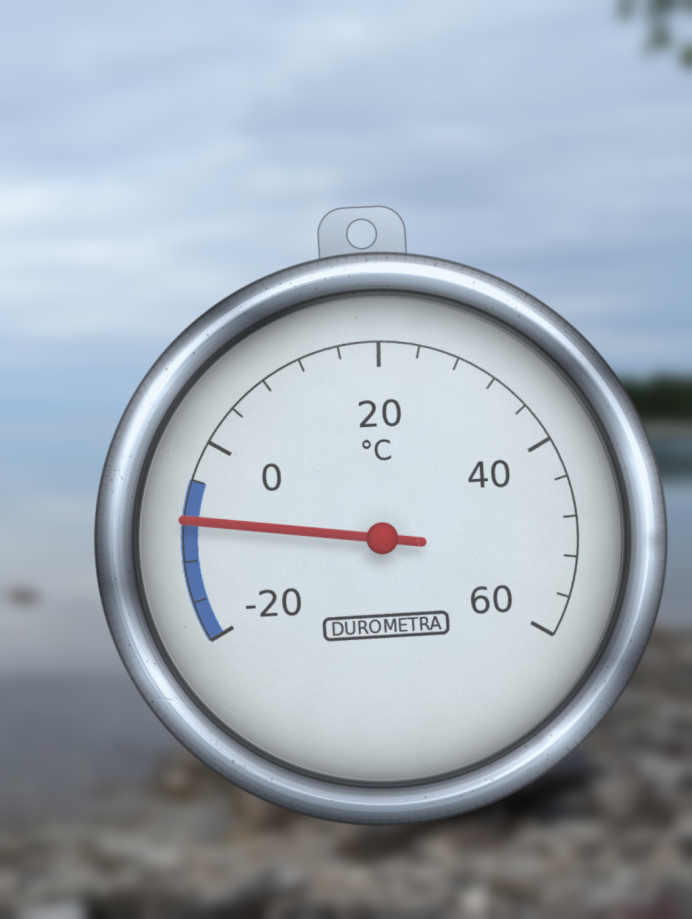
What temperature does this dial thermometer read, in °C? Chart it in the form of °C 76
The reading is °C -8
